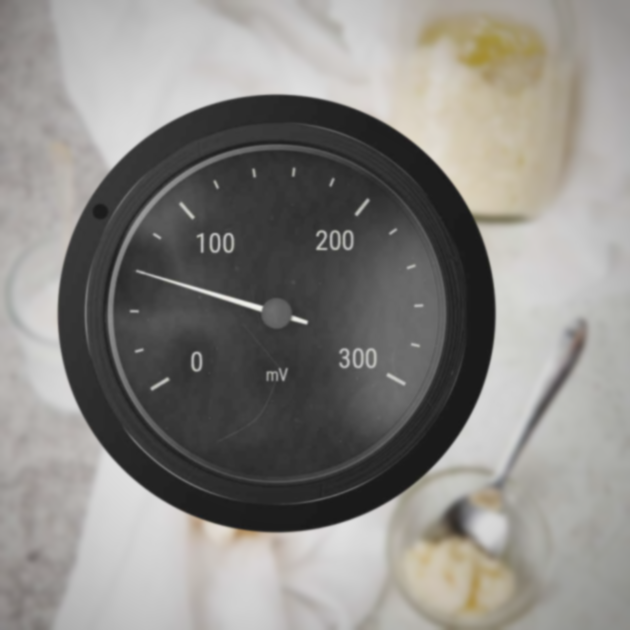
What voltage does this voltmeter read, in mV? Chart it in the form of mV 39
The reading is mV 60
